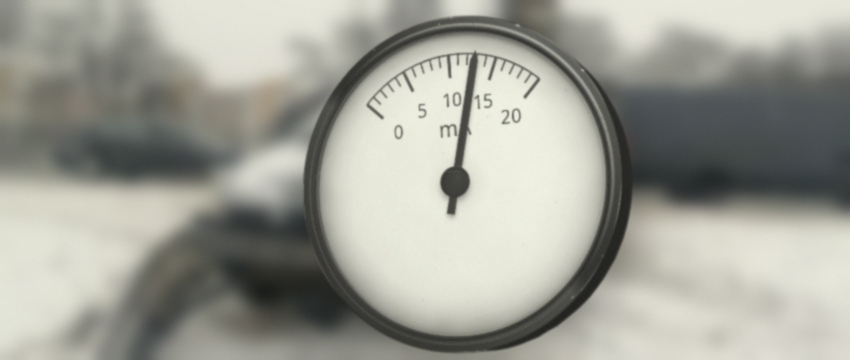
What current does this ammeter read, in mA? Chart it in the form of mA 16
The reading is mA 13
